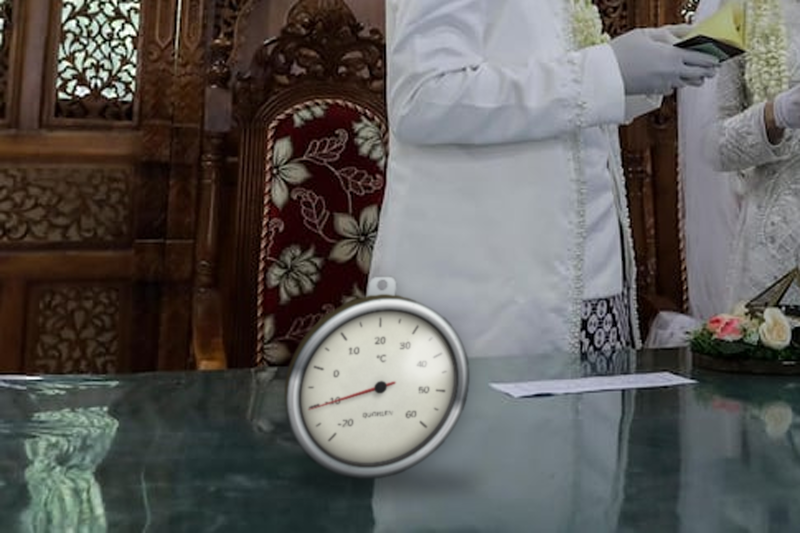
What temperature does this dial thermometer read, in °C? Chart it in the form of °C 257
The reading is °C -10
